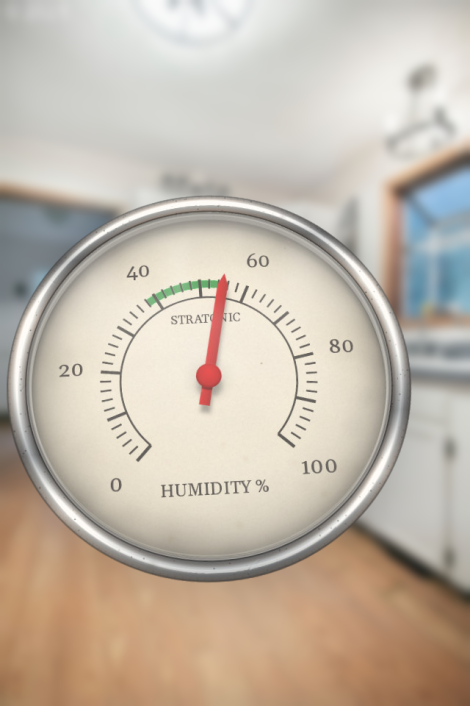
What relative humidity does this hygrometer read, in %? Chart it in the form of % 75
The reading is % 55
